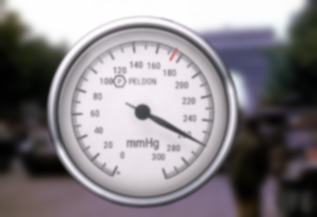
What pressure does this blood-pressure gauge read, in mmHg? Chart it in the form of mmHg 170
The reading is mmHg 260
